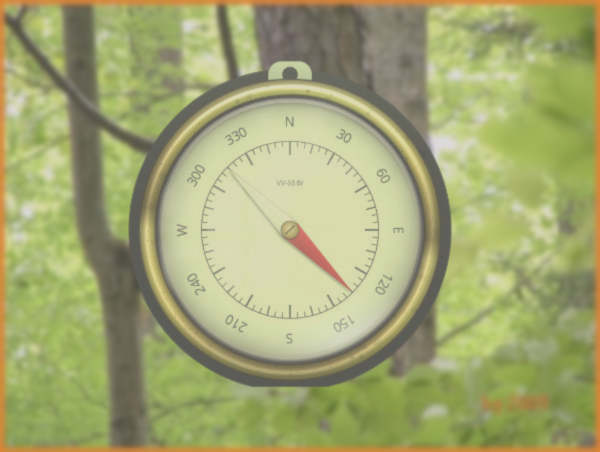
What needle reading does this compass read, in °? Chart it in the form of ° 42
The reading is ° 135
